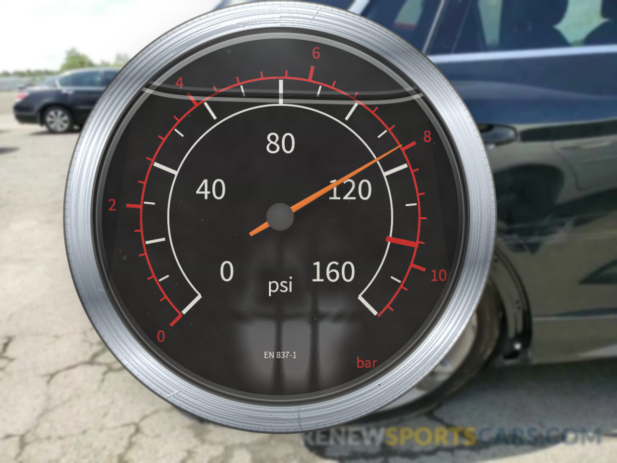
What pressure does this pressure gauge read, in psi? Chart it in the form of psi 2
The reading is psi 115
